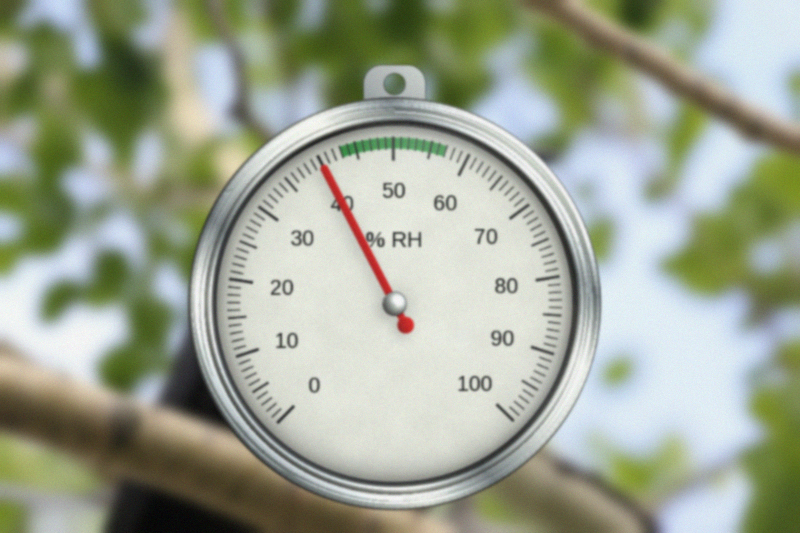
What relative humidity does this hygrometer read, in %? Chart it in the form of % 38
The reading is % 40
